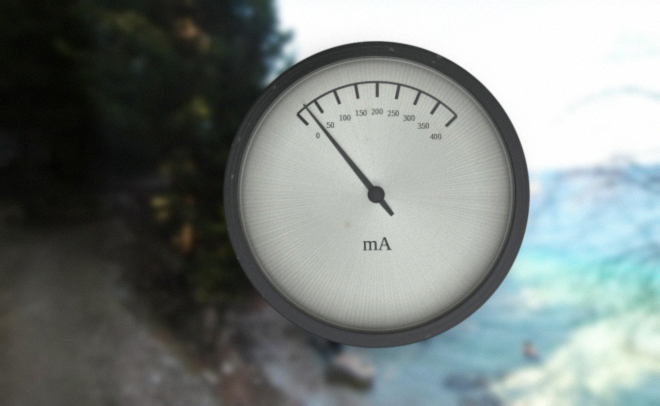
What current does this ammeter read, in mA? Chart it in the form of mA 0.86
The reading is mA 25
